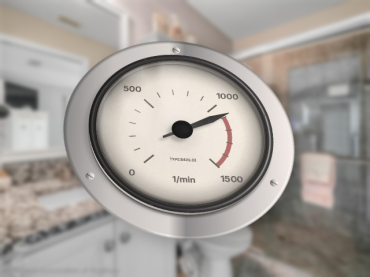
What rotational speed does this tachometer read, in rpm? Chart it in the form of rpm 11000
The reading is rpm 1100
